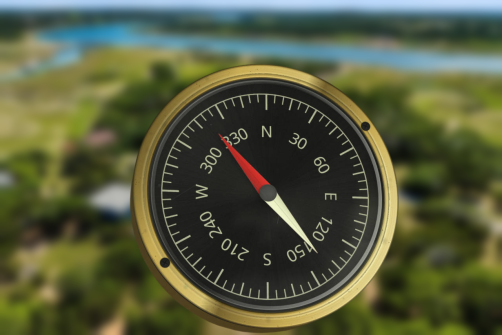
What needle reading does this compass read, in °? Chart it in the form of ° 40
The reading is ° 320
